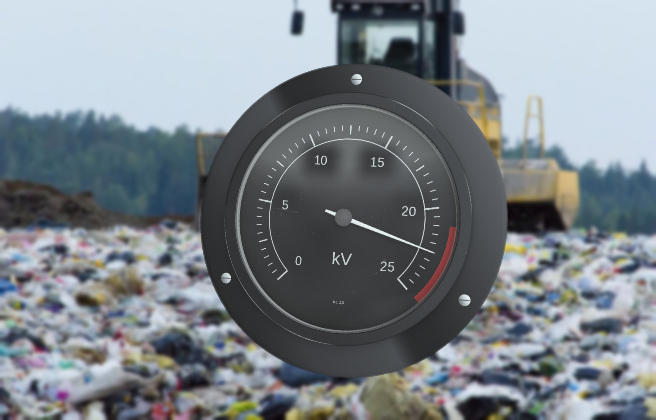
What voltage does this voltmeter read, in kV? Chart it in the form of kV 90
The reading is kV 22.5
